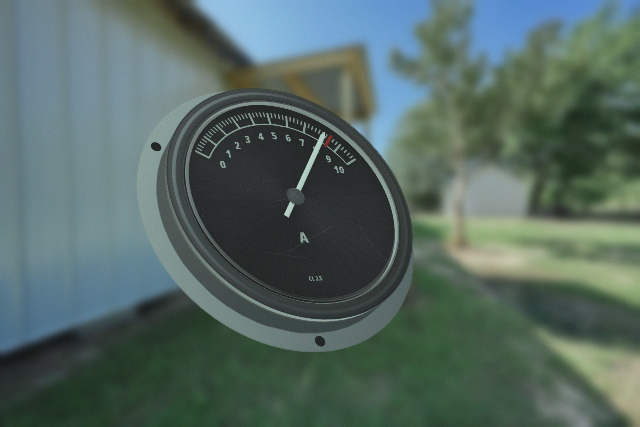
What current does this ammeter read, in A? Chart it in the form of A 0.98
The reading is A 8
